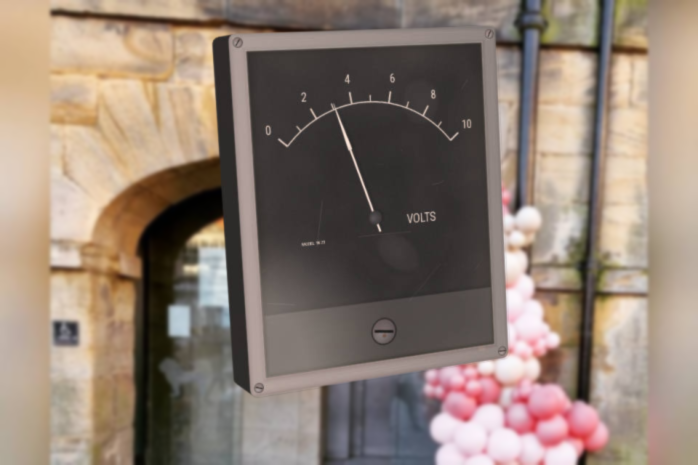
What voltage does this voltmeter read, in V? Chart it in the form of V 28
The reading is V 3
